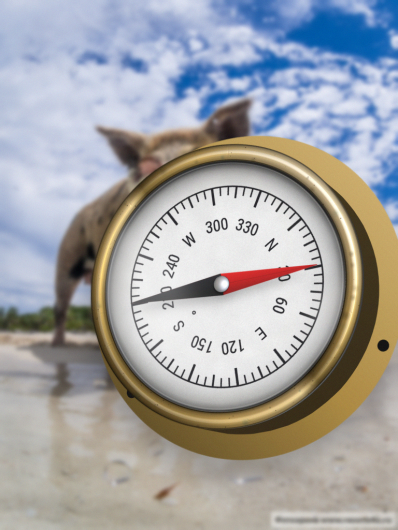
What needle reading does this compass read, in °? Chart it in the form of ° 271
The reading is ° 30
